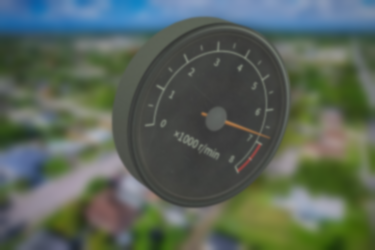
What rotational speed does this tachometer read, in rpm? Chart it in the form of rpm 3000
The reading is rpm 6750
